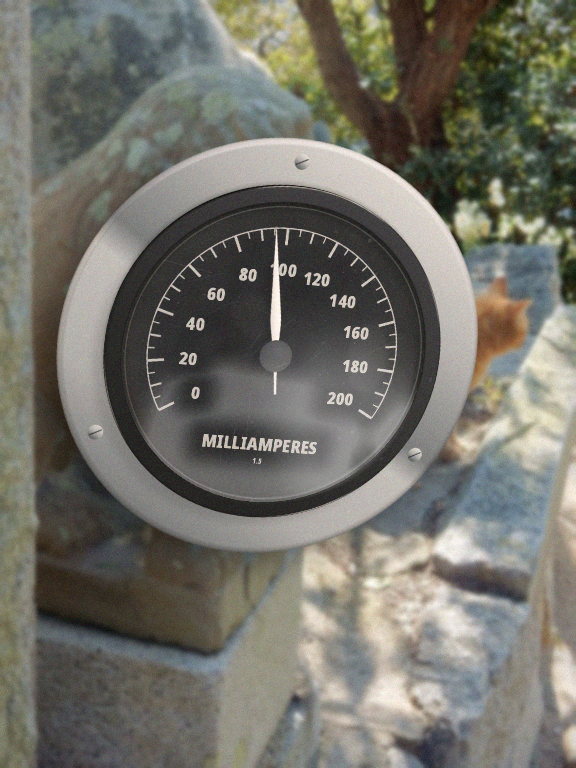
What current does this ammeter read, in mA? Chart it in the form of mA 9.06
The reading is mA 95
